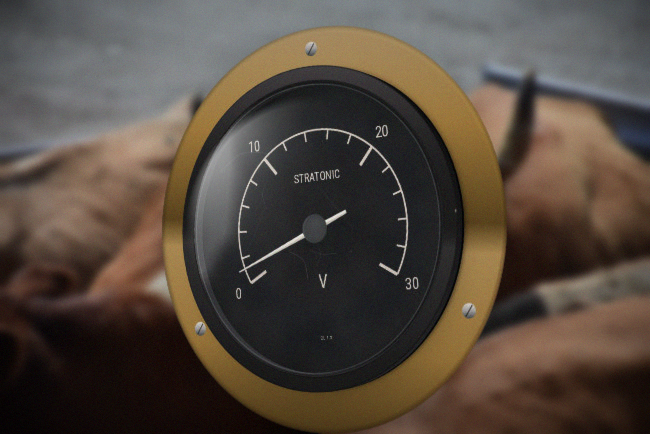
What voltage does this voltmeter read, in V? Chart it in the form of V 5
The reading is V 1
